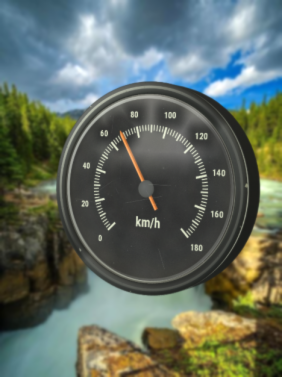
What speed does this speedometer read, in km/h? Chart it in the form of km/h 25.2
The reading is km/h 70
